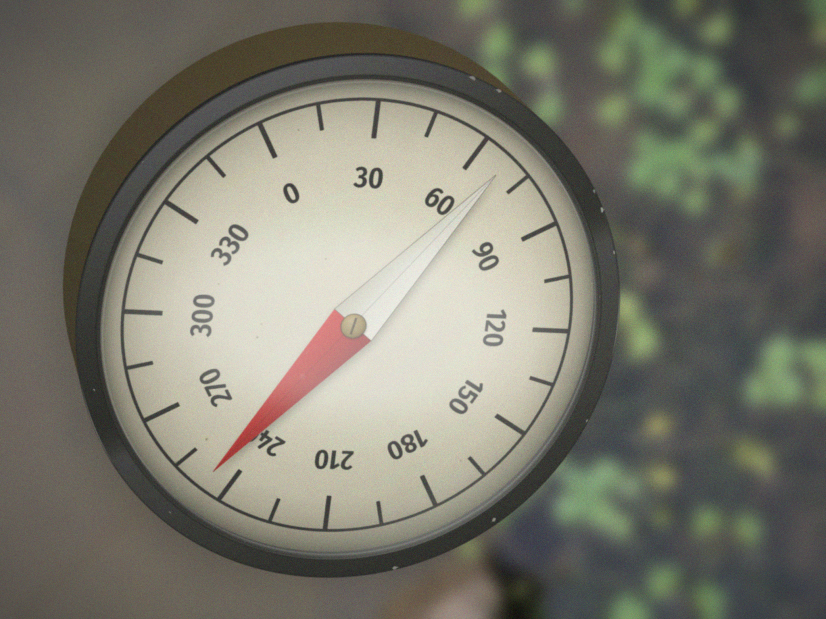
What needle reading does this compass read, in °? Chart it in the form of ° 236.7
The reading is ° 247.5
